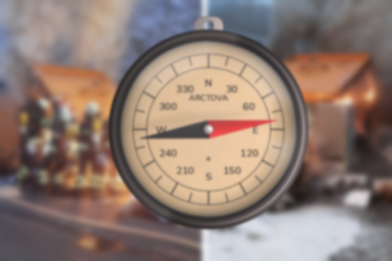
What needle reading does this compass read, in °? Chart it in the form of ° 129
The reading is ° 82.5
